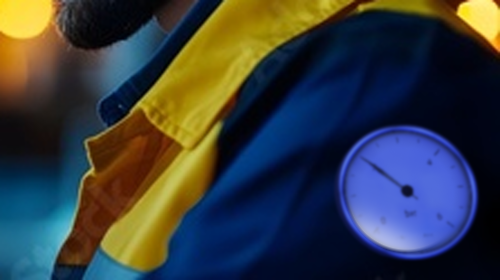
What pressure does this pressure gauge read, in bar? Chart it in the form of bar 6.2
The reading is bar 2
